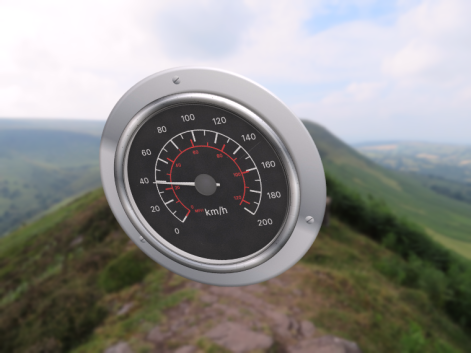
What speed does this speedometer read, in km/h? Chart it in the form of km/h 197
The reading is km/h 40
